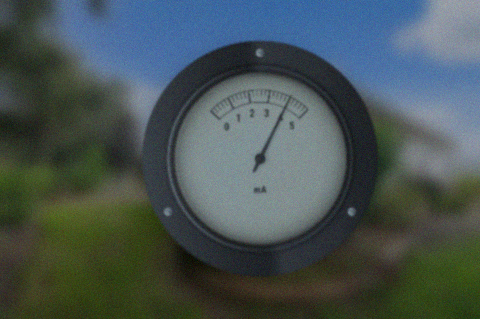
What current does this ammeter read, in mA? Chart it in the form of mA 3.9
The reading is mA 4
